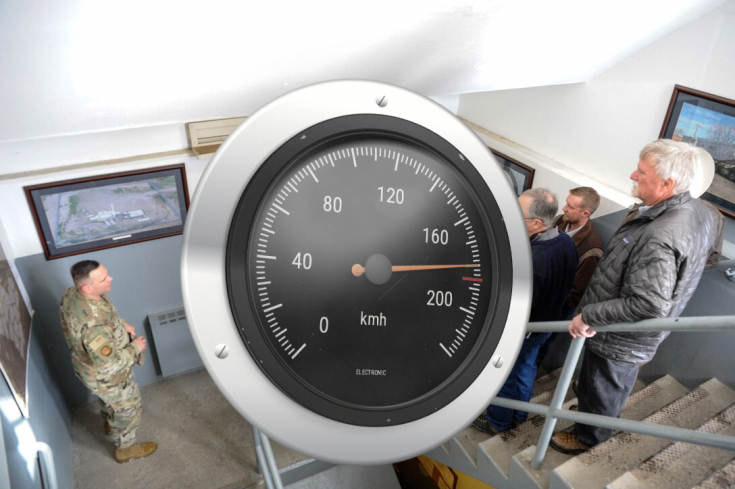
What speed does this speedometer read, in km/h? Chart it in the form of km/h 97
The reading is km/h 180
